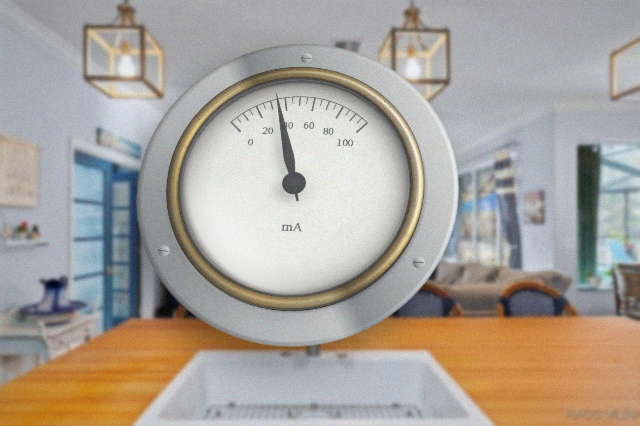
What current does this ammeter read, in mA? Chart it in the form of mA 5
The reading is mA 35
